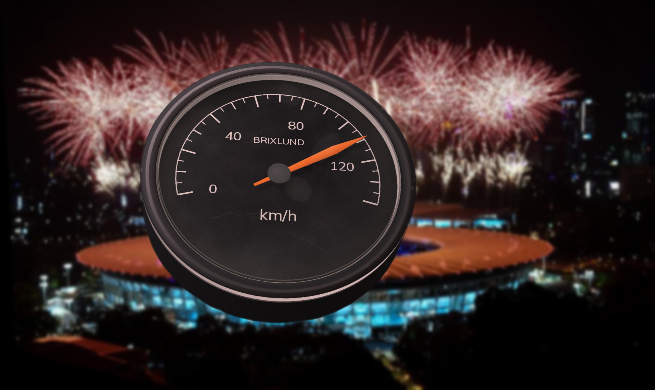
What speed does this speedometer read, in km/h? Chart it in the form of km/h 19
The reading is km/h 110
